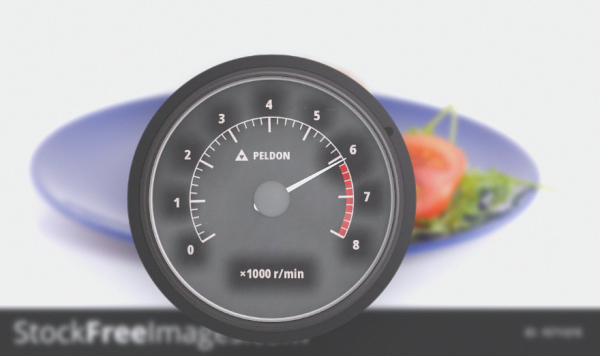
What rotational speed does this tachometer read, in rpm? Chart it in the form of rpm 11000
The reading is rpm 6100
